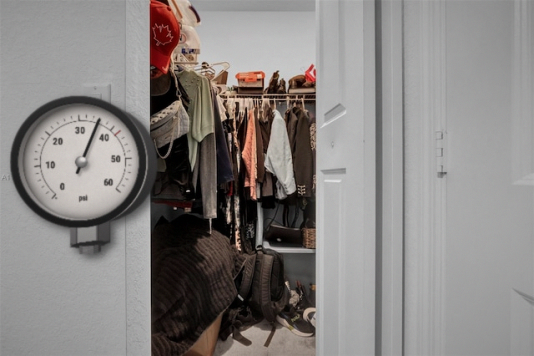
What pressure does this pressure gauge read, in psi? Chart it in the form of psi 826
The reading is psi 36
